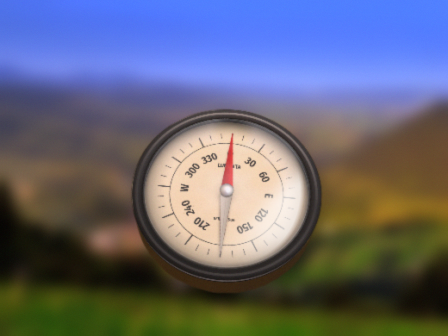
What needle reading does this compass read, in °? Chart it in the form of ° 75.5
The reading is ° 0
